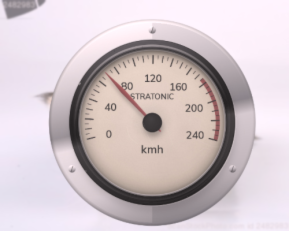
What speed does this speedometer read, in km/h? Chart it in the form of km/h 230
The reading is km/h 70
